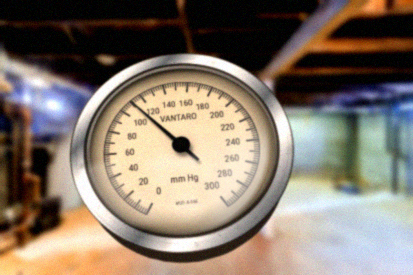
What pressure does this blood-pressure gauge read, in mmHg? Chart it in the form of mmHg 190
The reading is mmHg 110
